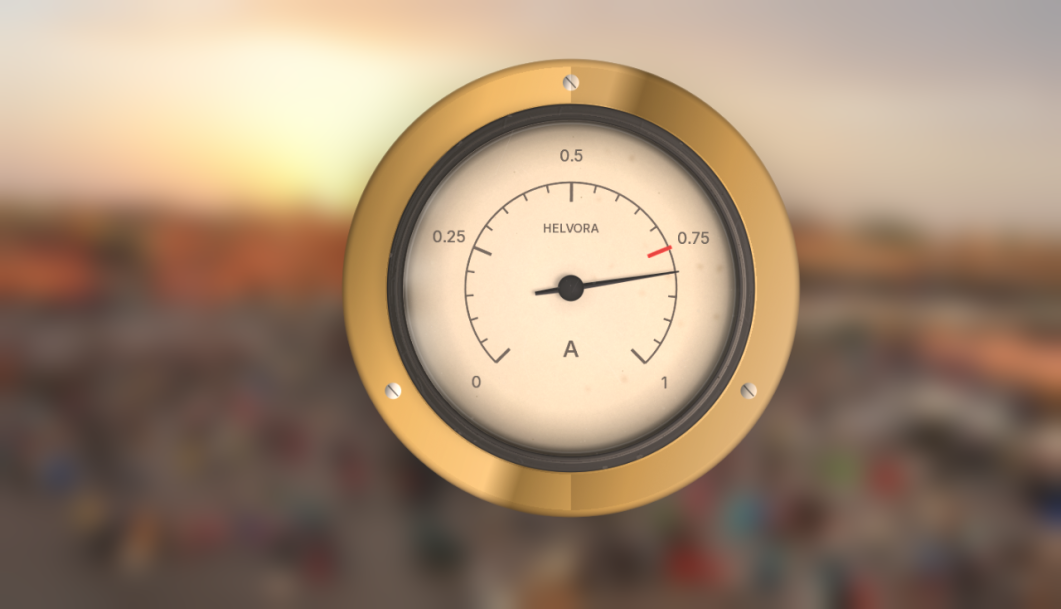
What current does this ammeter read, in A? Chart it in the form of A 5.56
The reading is A 0.8
